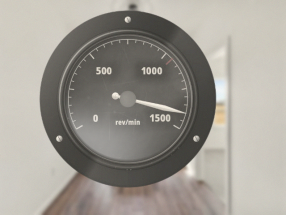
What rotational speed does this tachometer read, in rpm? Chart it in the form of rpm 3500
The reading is rpm 1400
